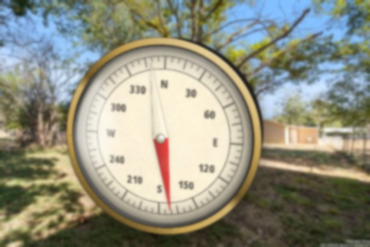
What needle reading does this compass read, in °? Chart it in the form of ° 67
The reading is ° 170
